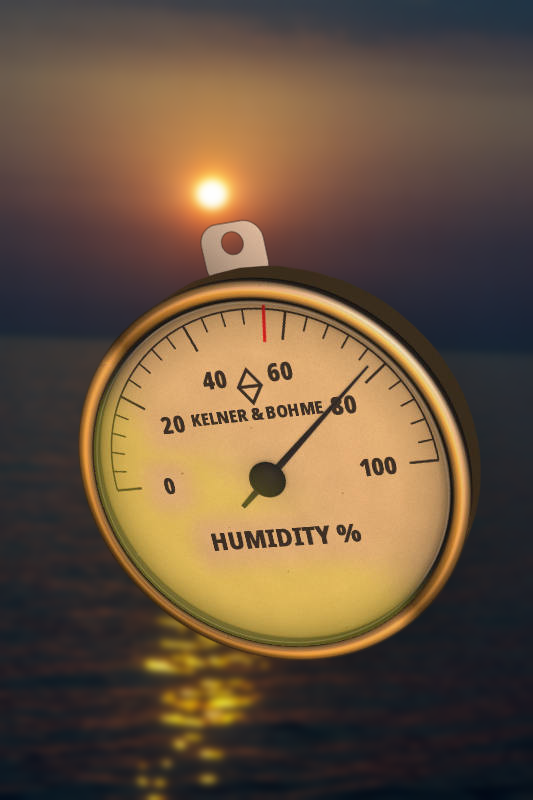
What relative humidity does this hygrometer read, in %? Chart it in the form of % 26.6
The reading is % 78
